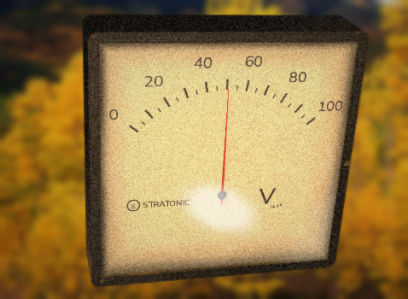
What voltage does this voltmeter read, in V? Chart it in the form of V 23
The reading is V 50
